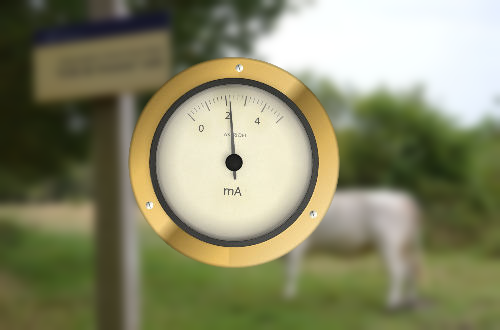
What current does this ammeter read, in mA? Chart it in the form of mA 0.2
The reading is mA 2.2
